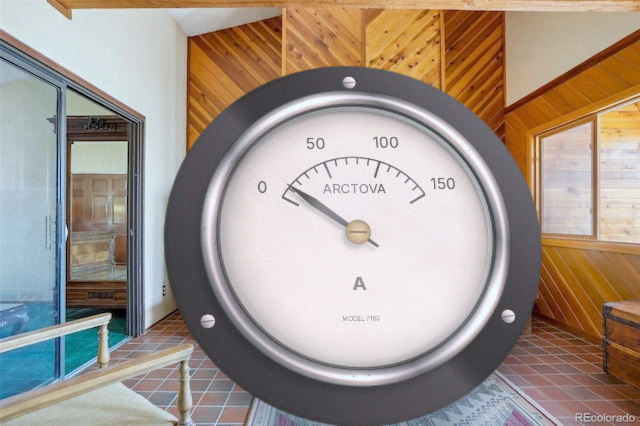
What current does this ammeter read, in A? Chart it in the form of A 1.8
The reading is A 10
